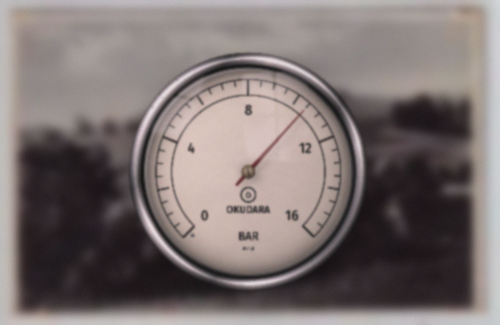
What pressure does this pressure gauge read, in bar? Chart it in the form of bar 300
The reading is bar 10.5
